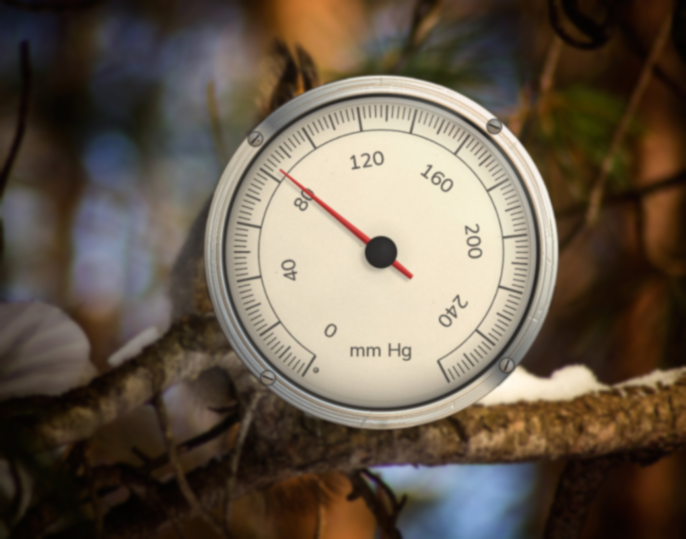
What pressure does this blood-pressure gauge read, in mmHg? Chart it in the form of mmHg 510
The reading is mmHg 84
